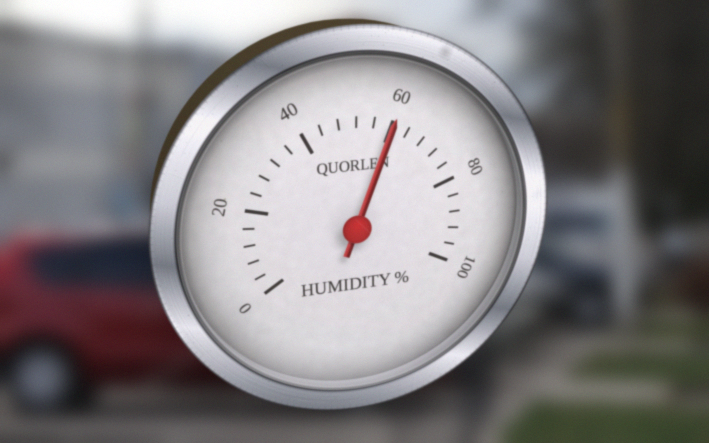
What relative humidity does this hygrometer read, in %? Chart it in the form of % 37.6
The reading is % 60
